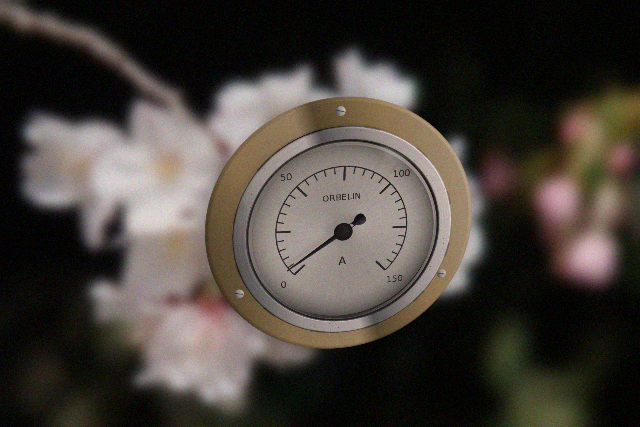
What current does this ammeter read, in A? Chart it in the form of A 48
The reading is A 5
